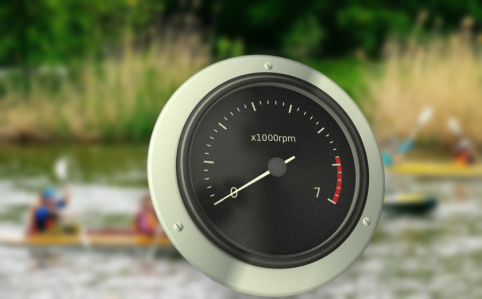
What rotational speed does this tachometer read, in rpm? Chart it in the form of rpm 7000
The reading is rpm 0
